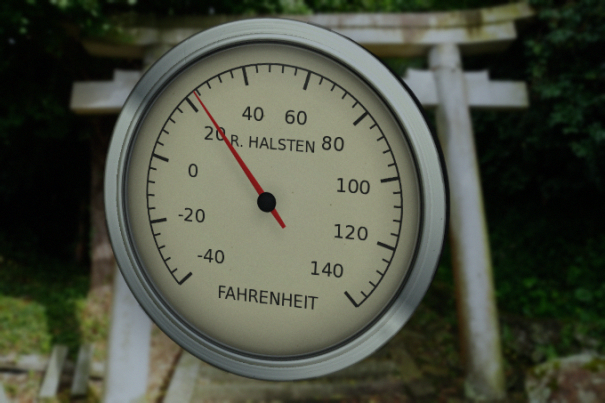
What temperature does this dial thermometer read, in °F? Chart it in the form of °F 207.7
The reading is °F 24
